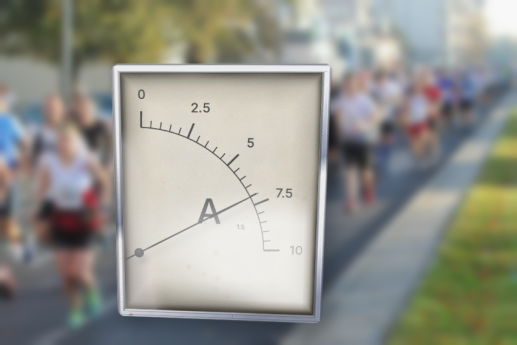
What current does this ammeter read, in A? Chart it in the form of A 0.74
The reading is A 7
